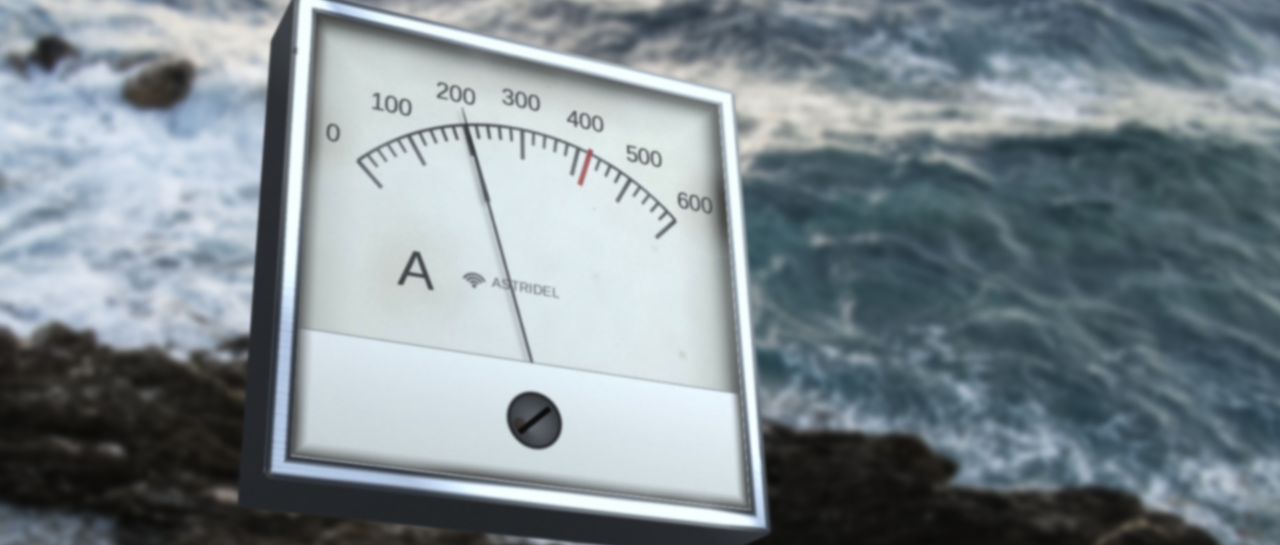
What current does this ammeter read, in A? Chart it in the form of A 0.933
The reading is A 200
